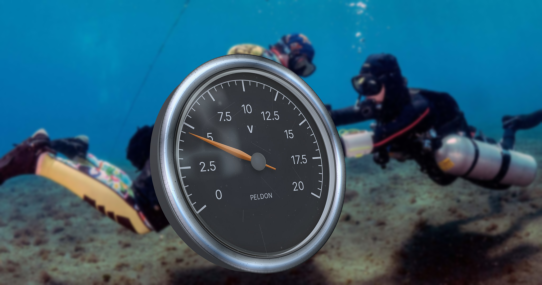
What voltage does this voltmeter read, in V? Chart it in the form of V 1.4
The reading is V 4.5
